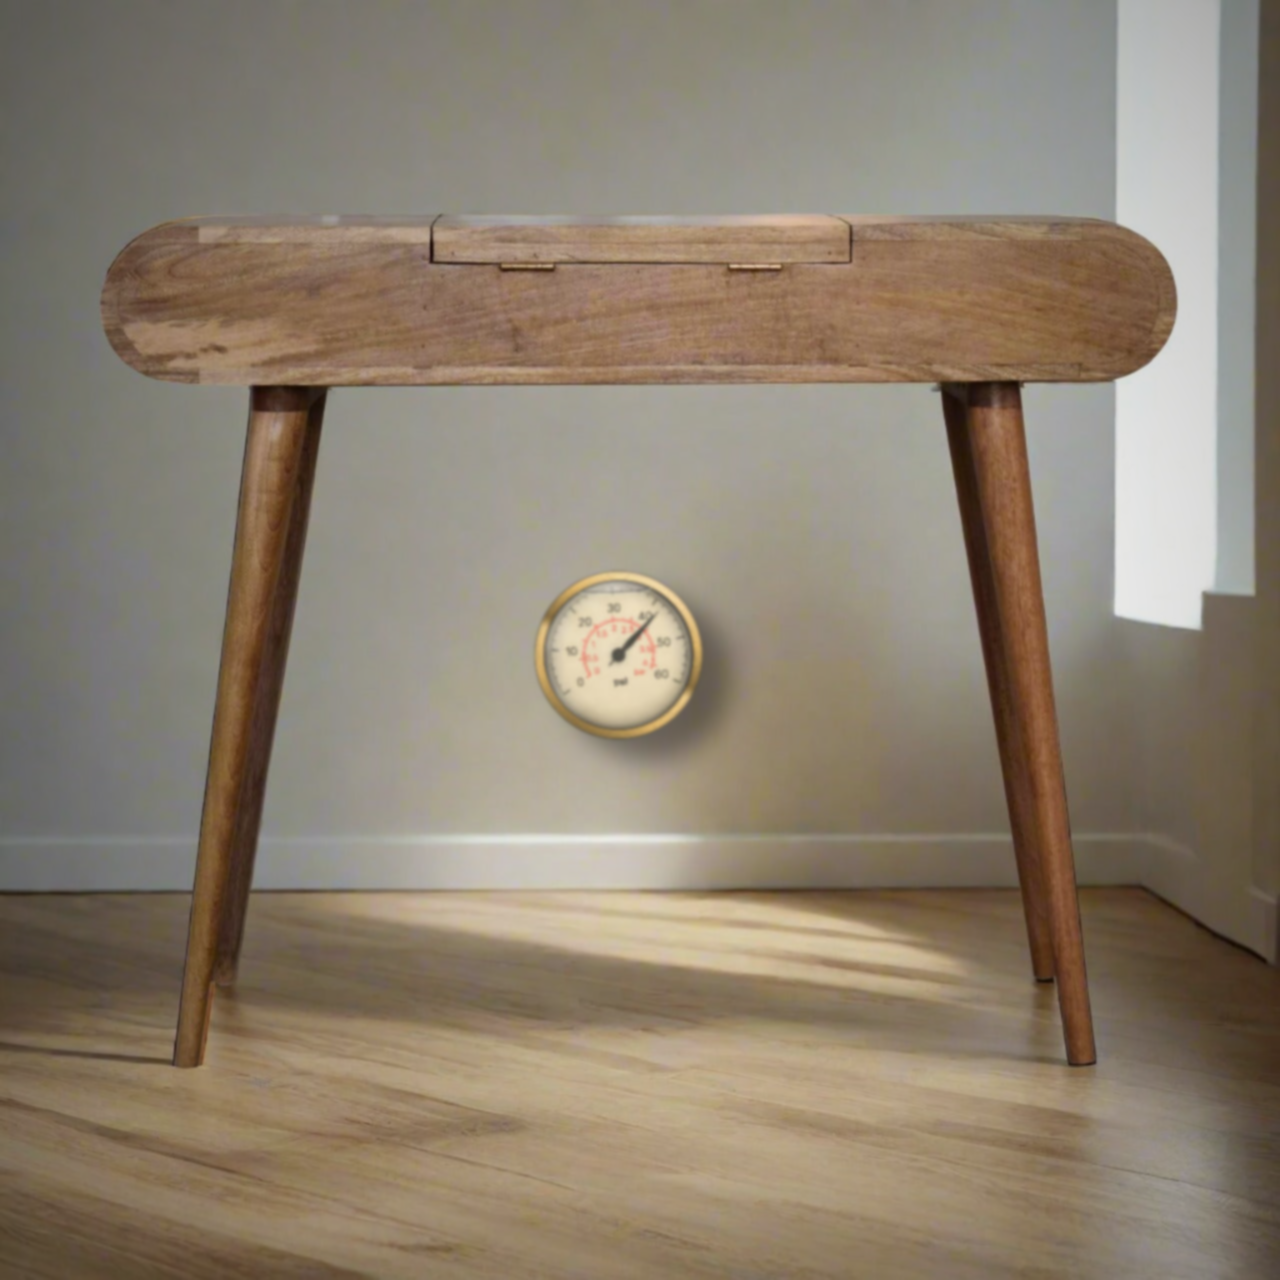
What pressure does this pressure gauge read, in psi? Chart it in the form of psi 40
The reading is psi 42
